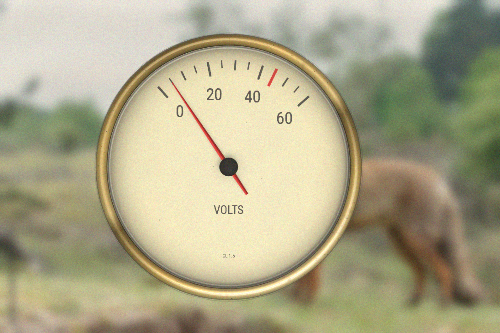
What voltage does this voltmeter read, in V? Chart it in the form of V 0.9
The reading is V 5
